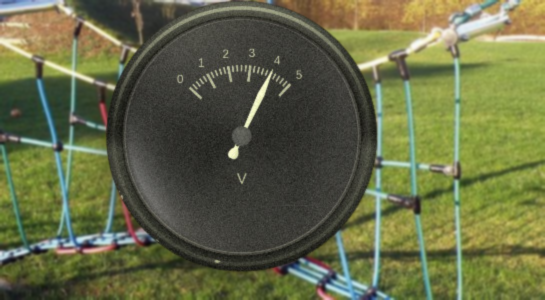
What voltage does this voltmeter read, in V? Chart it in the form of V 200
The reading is V 4
